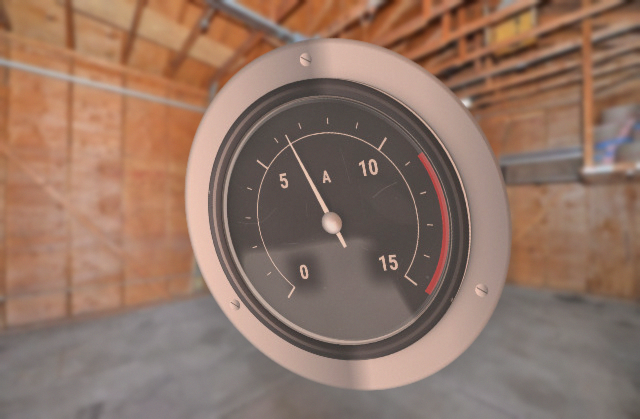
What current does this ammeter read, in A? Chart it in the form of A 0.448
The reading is A 6.5
